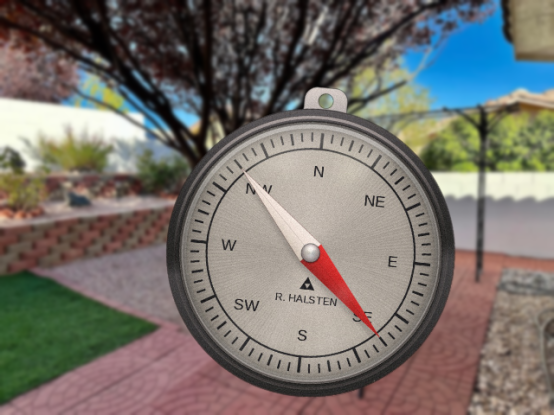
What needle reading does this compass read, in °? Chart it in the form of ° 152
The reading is ° 135
